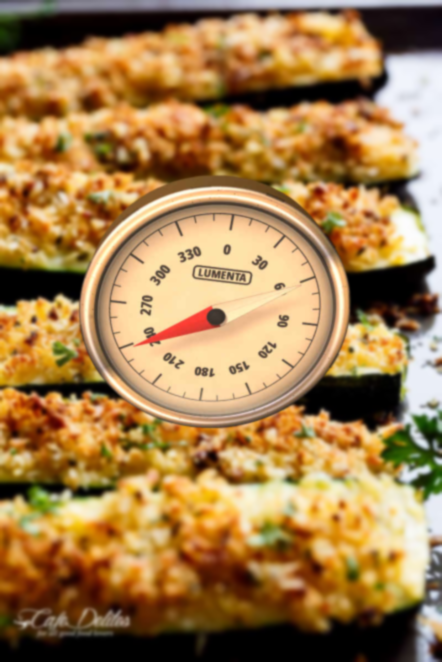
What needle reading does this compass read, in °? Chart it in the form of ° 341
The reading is ° 240
